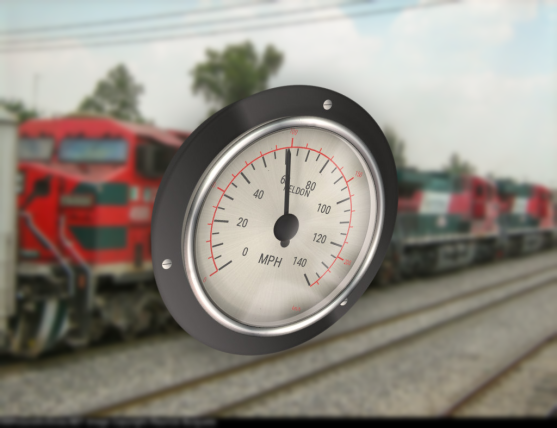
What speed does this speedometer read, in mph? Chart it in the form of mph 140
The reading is mph 60
